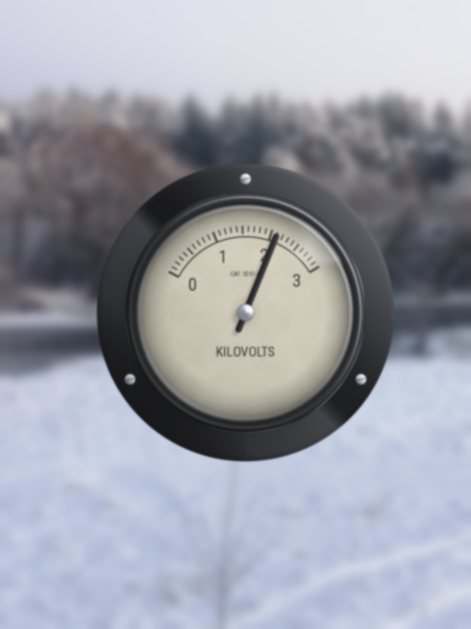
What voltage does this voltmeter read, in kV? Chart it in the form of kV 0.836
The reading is kV 2.1
